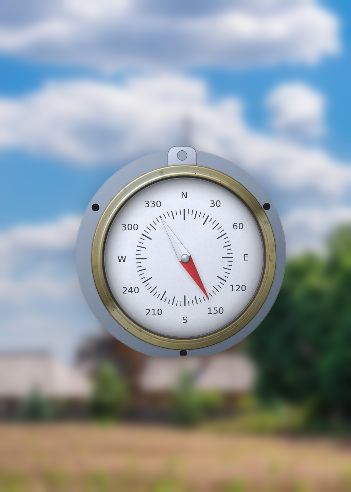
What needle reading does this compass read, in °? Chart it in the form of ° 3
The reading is ° 150
